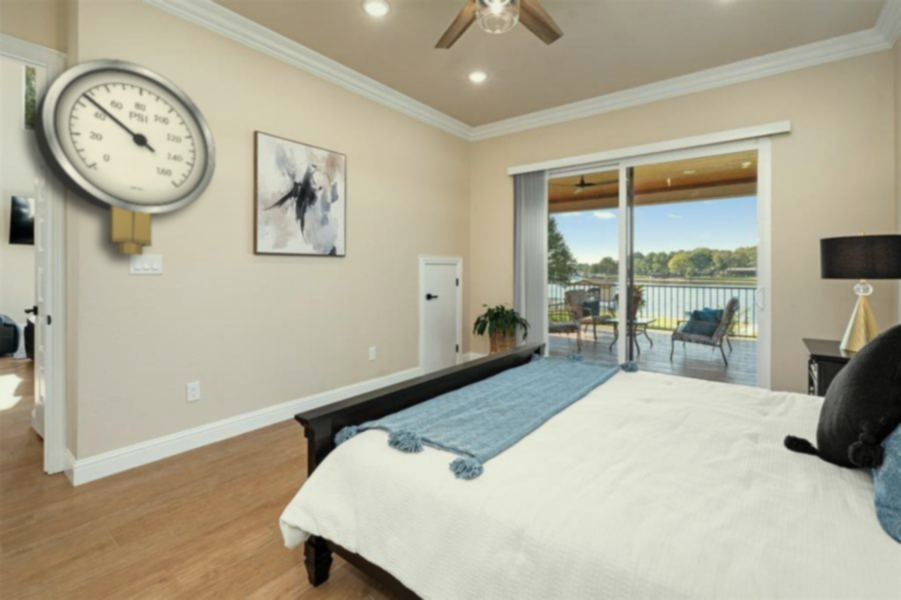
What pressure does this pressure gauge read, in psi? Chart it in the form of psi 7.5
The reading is psi 45
